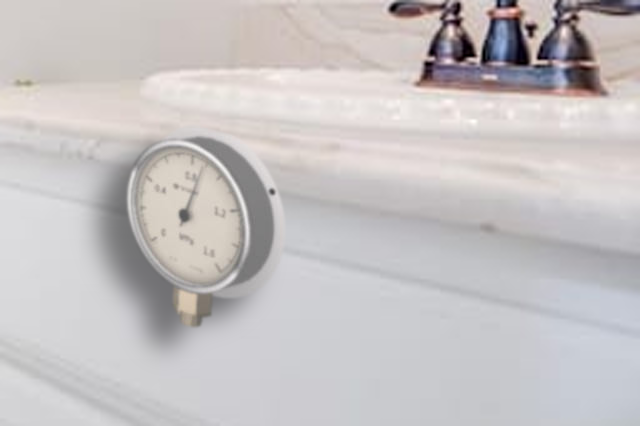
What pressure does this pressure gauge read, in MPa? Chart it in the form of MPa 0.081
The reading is MPa 0.9
